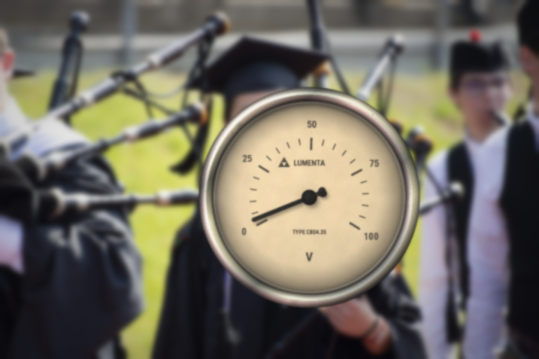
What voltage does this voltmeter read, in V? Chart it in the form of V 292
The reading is V 2.5
